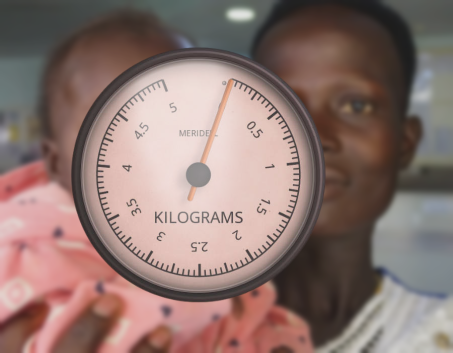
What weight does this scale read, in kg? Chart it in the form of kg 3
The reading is kg 0
